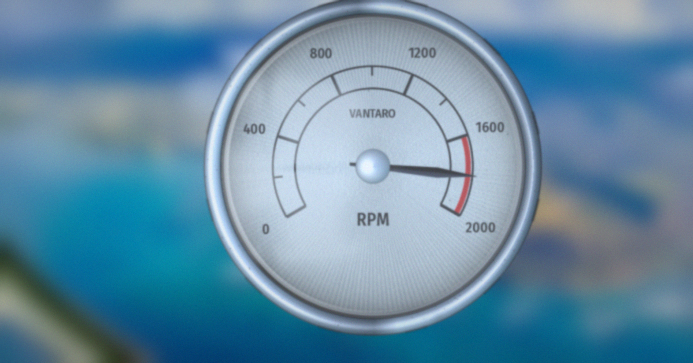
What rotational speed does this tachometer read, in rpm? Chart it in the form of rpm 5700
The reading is rpm 1800
